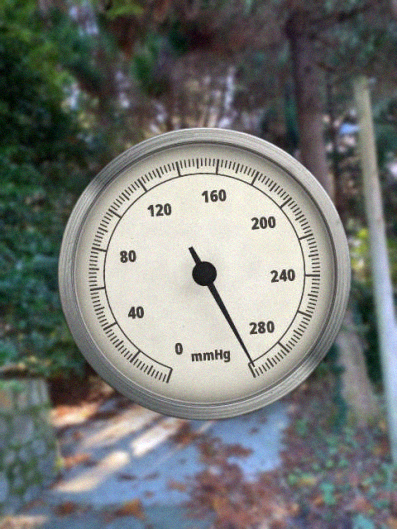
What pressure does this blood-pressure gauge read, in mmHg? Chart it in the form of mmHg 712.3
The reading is mmHg 298
